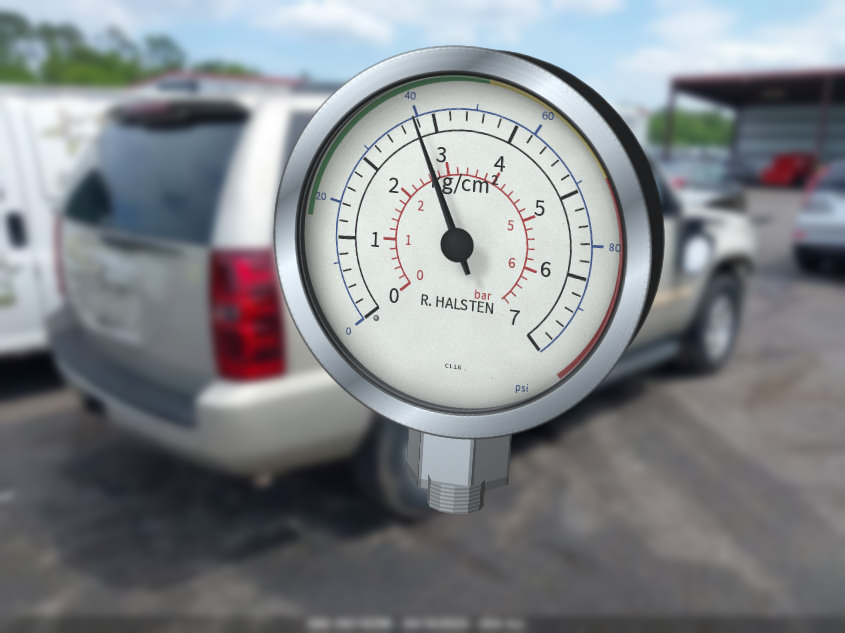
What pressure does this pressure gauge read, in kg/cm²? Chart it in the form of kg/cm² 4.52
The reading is kg/cm² 2.8
